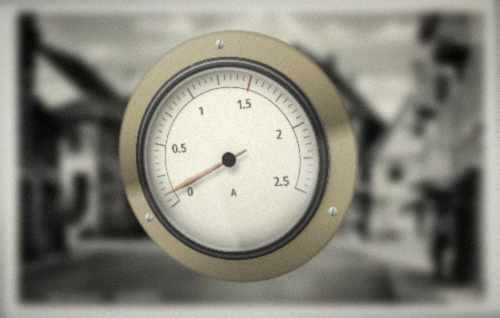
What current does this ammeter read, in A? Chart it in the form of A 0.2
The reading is A 0.1
